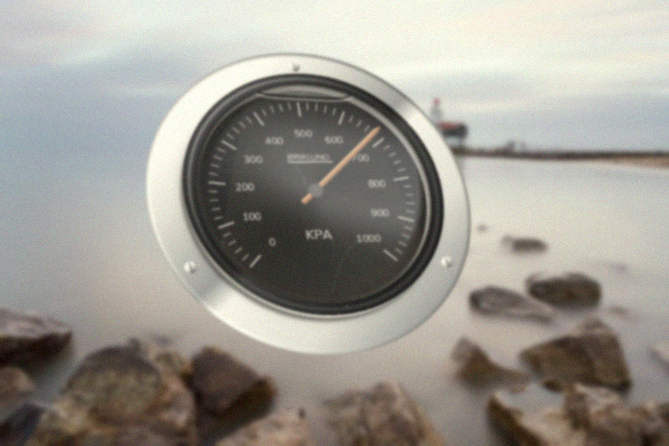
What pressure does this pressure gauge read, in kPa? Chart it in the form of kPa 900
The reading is kPa 680
